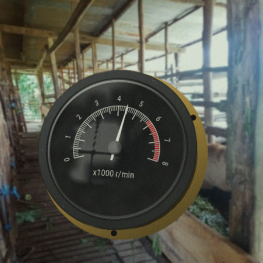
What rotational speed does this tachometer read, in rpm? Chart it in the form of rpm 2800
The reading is rpm 4500
